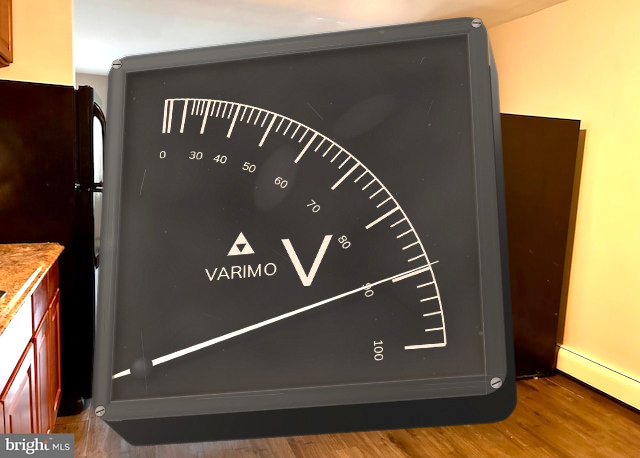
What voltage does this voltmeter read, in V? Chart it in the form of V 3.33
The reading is V 90
